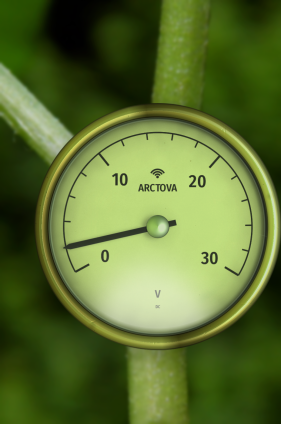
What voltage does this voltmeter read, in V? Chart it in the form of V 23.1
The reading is V 2
